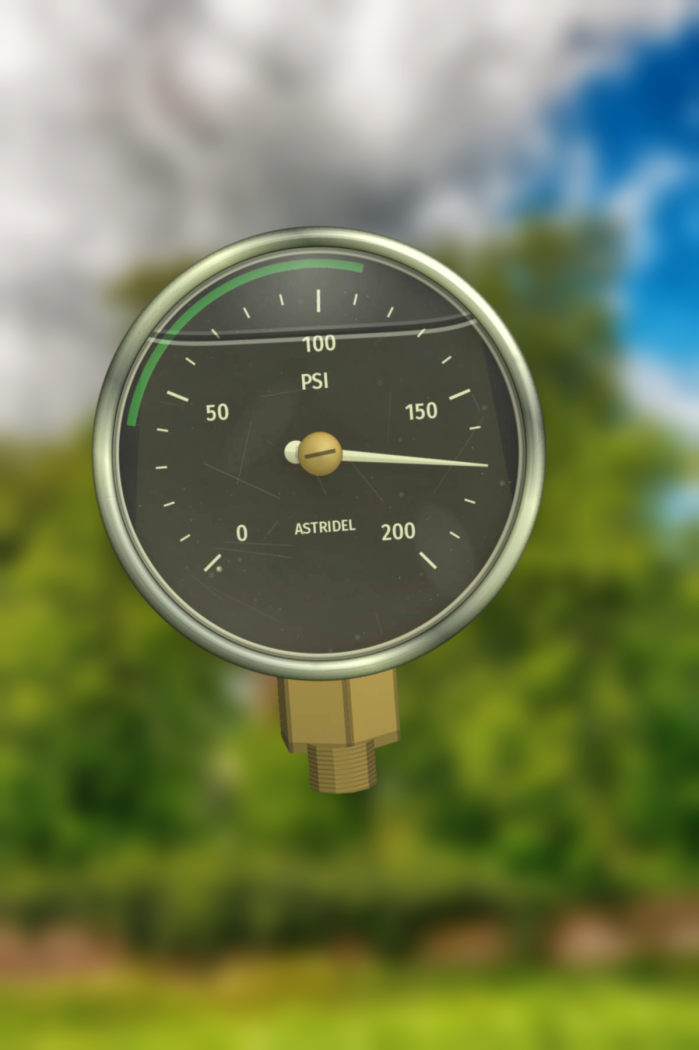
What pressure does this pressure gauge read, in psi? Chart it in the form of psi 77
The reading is psi 170
